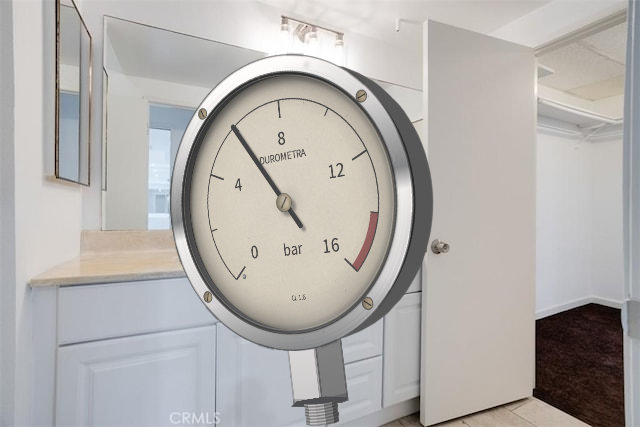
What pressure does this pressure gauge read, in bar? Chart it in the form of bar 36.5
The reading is bar 6
